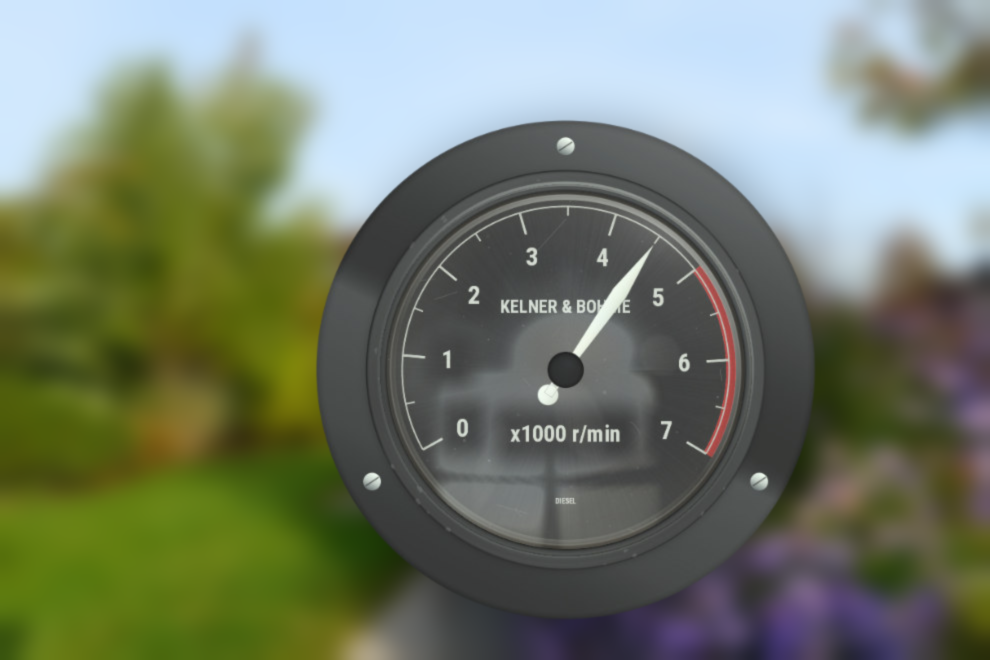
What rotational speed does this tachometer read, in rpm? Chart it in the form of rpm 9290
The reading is rpm 4500
